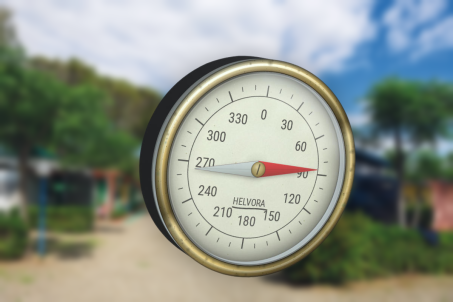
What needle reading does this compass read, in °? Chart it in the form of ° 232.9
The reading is ° 85
